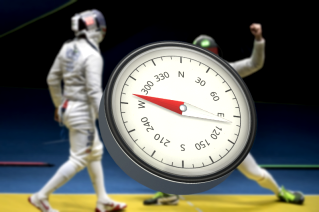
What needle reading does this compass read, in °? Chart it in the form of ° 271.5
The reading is ° 280
